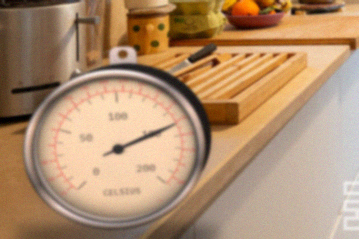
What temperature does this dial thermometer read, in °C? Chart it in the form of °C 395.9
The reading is °C 150
